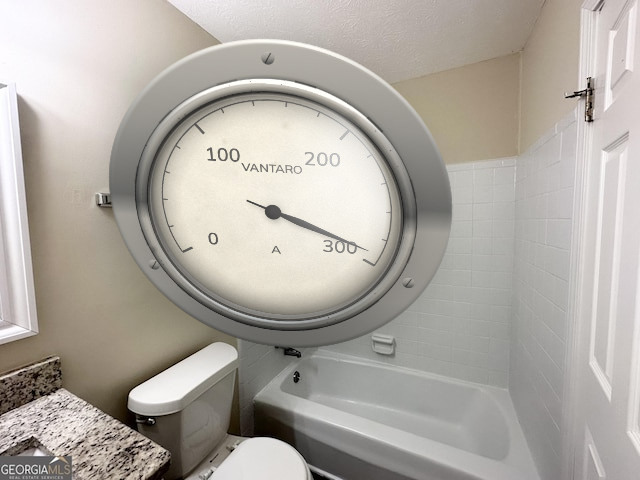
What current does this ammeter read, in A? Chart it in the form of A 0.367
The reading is A 290
